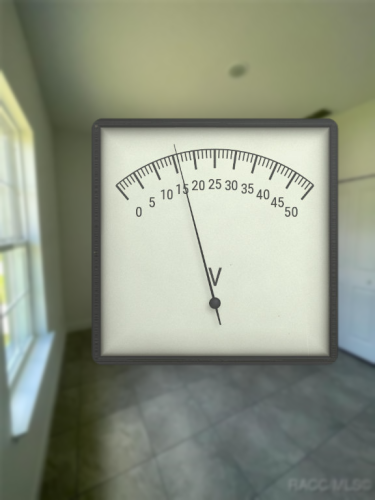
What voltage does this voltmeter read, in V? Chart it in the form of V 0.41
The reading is V 16
